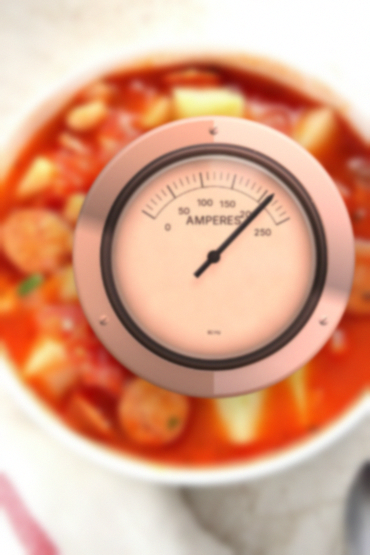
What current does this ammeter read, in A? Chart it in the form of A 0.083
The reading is A 210
